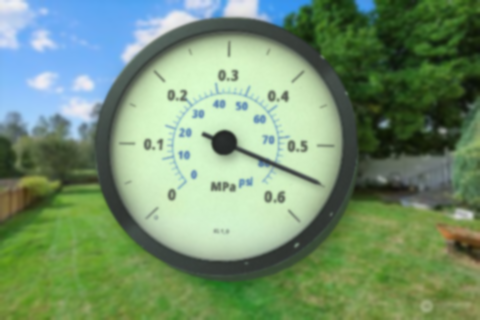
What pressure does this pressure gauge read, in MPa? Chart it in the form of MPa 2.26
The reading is MPa 0.55
